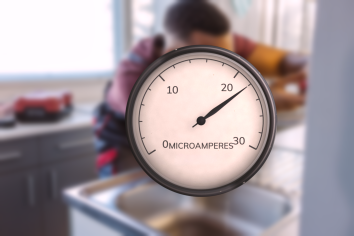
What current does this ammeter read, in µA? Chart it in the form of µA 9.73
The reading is µA 22
